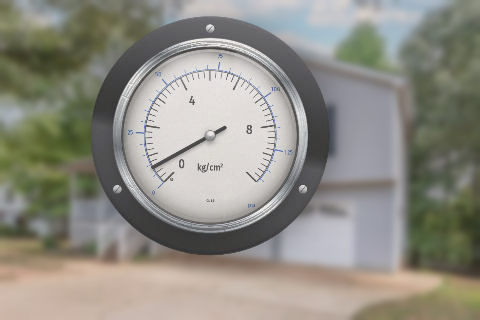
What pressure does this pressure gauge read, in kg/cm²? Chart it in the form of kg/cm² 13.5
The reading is kg/cm² 0.6
